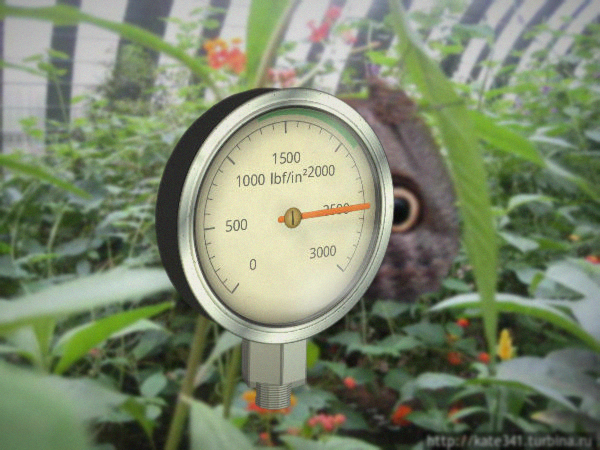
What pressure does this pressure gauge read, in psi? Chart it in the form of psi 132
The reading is psi 2500
